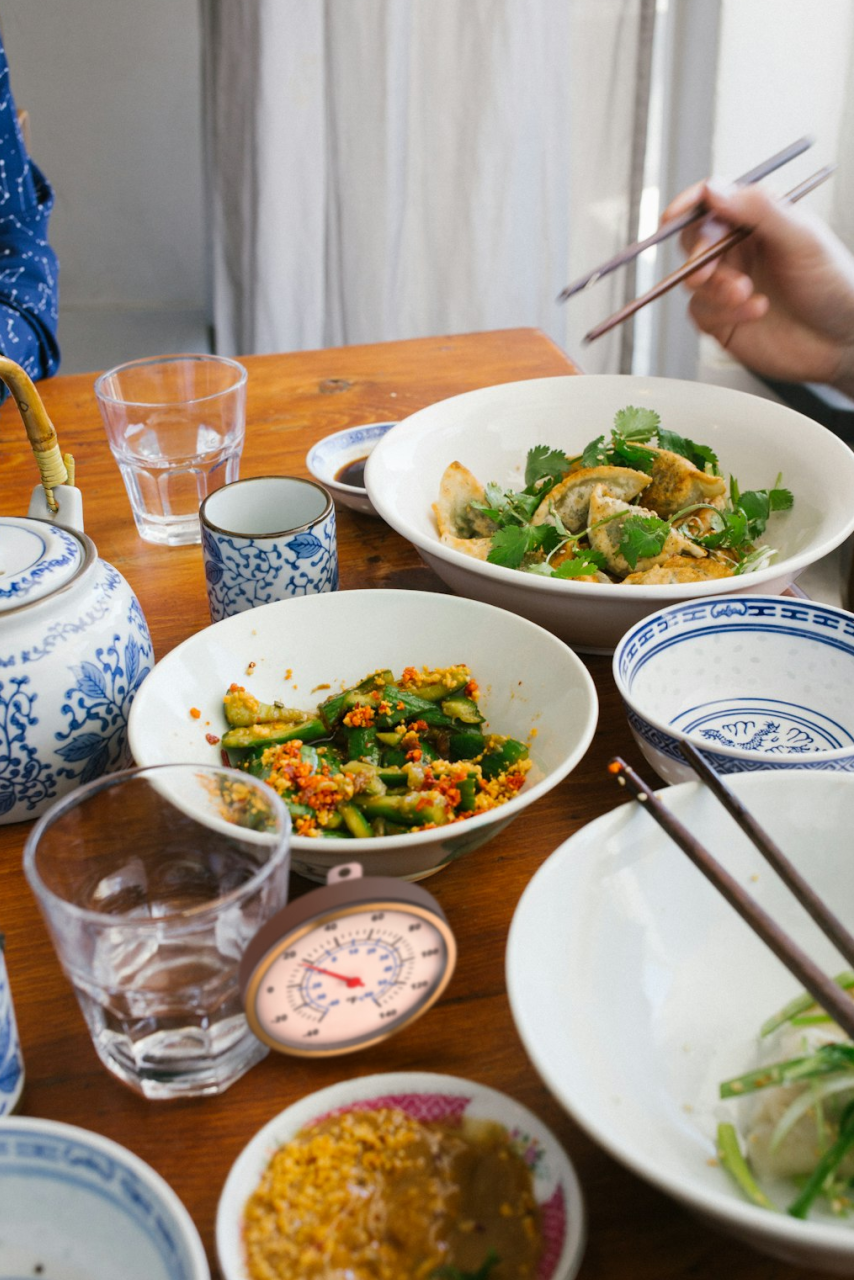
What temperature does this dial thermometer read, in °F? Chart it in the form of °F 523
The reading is °F 20
